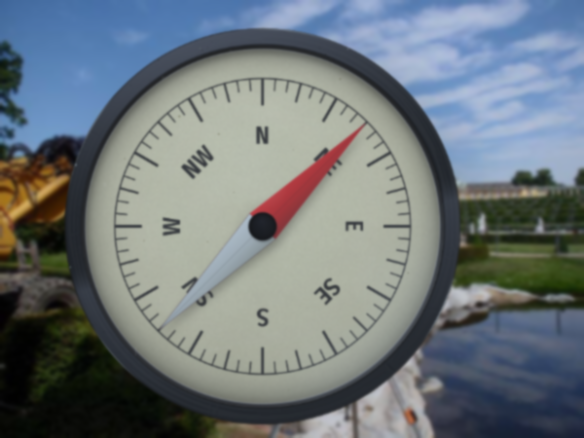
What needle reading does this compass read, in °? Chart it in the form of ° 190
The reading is ° 45
